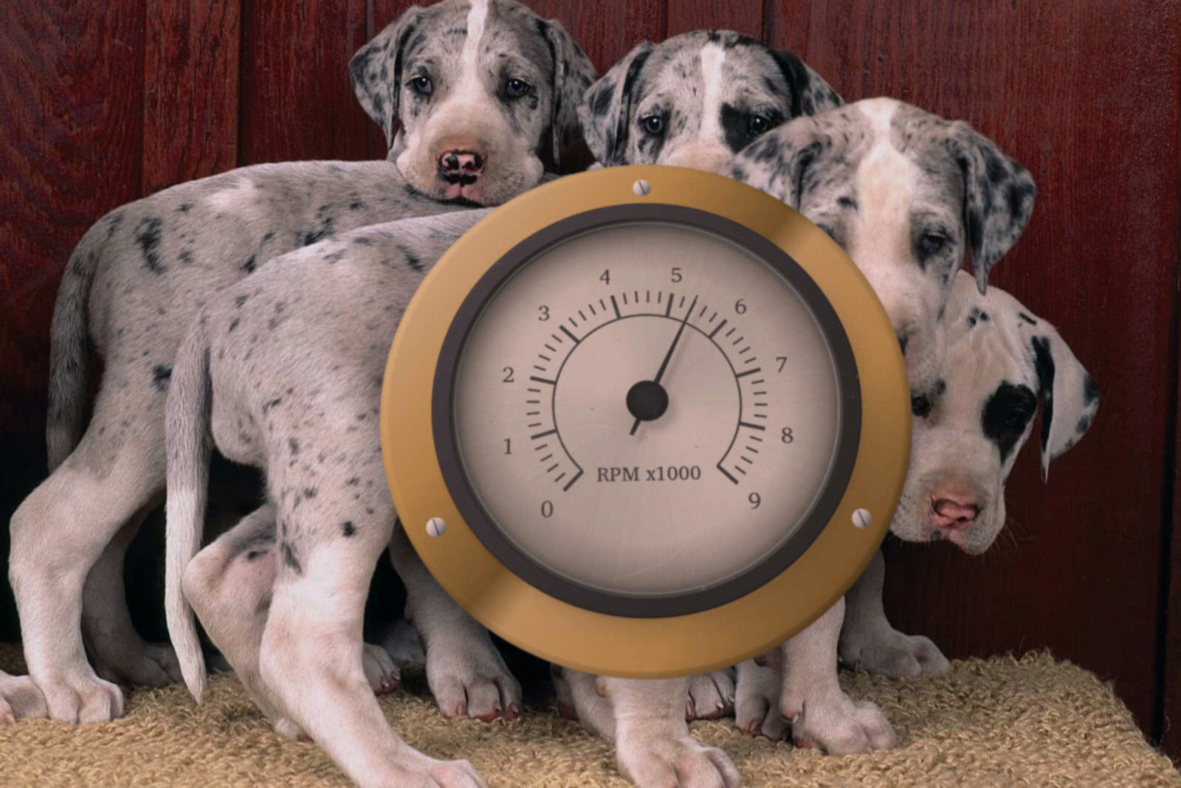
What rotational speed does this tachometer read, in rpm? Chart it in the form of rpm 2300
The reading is rpm 5400
